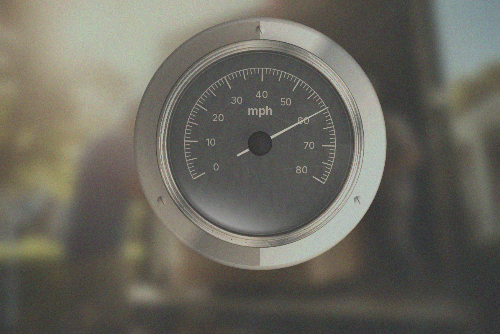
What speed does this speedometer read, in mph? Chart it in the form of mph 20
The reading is mph 60
